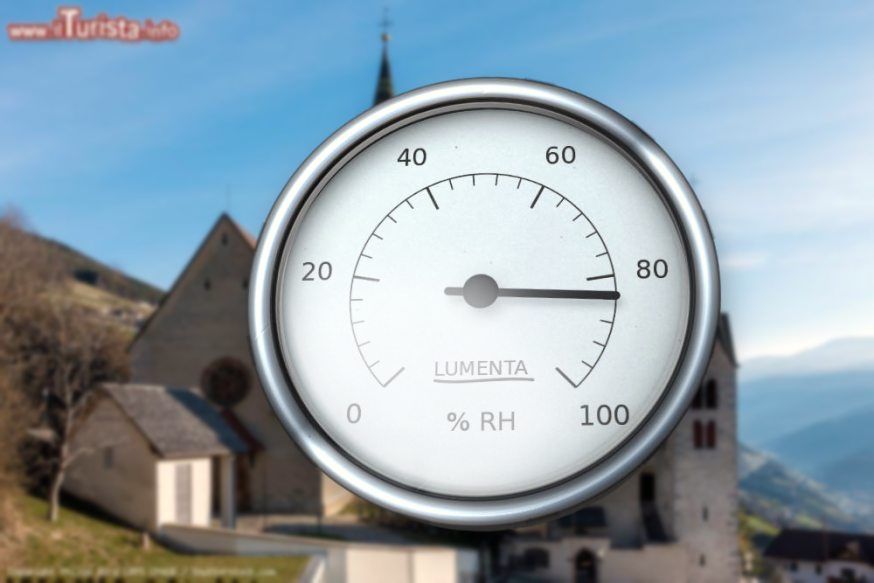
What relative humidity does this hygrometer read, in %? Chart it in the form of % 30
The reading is % 84
